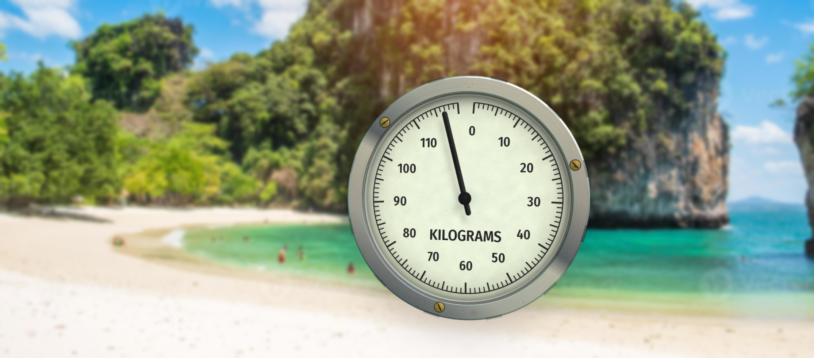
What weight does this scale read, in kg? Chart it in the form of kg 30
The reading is kg 117
